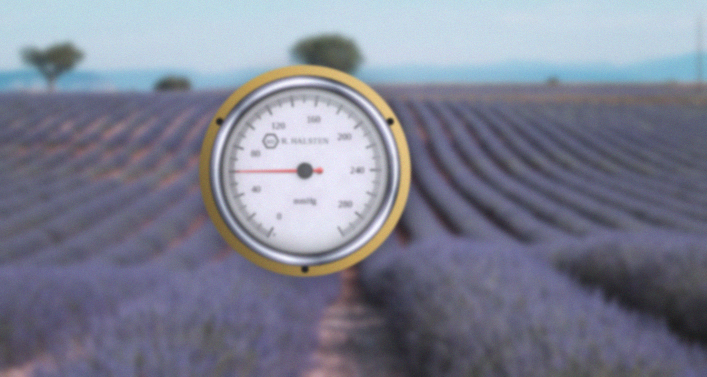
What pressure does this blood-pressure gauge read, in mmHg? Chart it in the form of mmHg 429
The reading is mmHg 60
